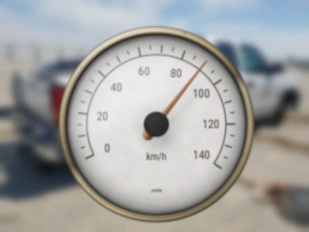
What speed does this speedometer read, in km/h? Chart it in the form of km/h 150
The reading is km/h 90
